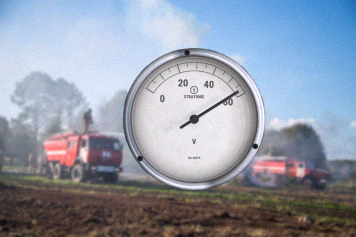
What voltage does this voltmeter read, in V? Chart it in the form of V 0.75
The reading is V 57.5
